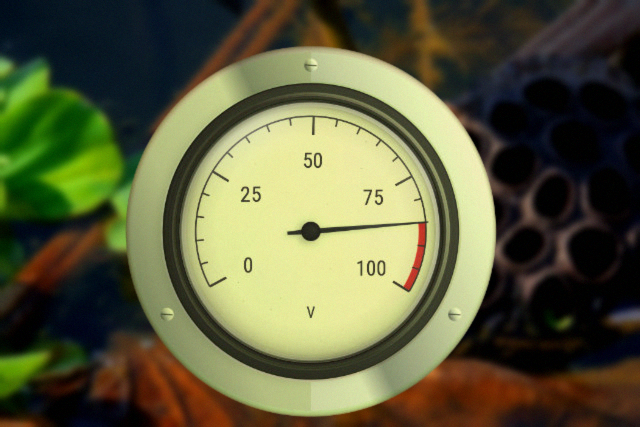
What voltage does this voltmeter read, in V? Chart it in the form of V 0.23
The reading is V 85
